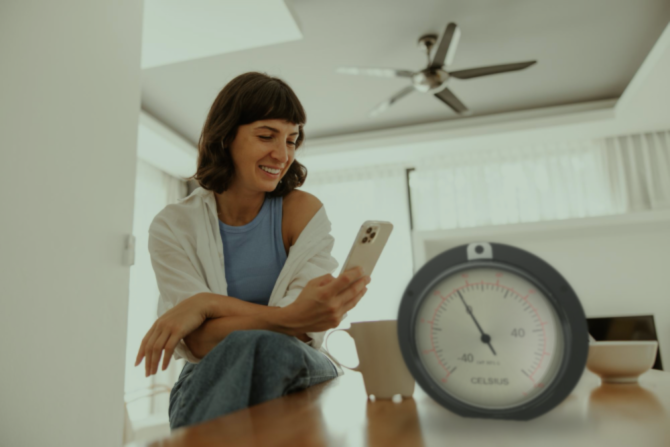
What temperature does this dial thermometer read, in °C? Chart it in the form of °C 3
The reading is °C 0
